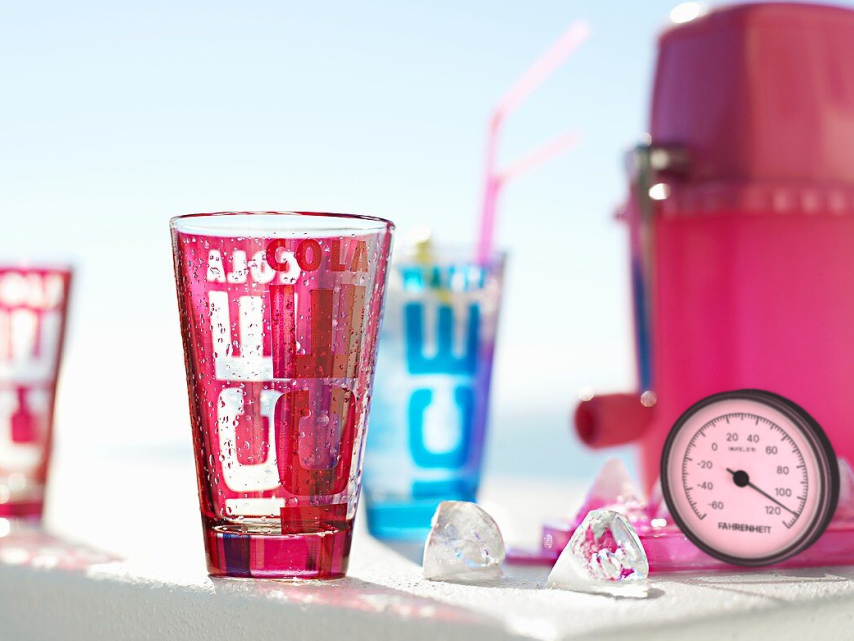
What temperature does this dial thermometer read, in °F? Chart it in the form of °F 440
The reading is °F 110
